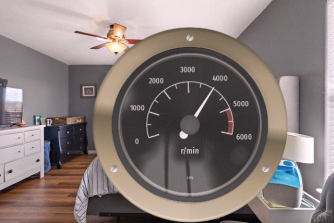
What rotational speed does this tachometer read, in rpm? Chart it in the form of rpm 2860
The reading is rpm 4000
